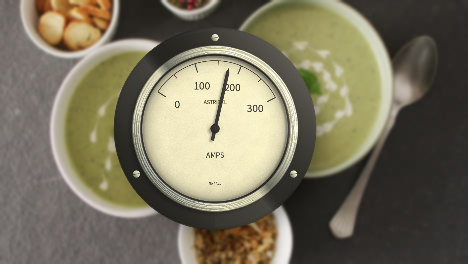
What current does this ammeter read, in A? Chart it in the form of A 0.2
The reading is A 175
